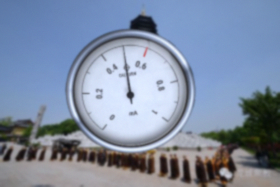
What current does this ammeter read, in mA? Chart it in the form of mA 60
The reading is mA 0.5
